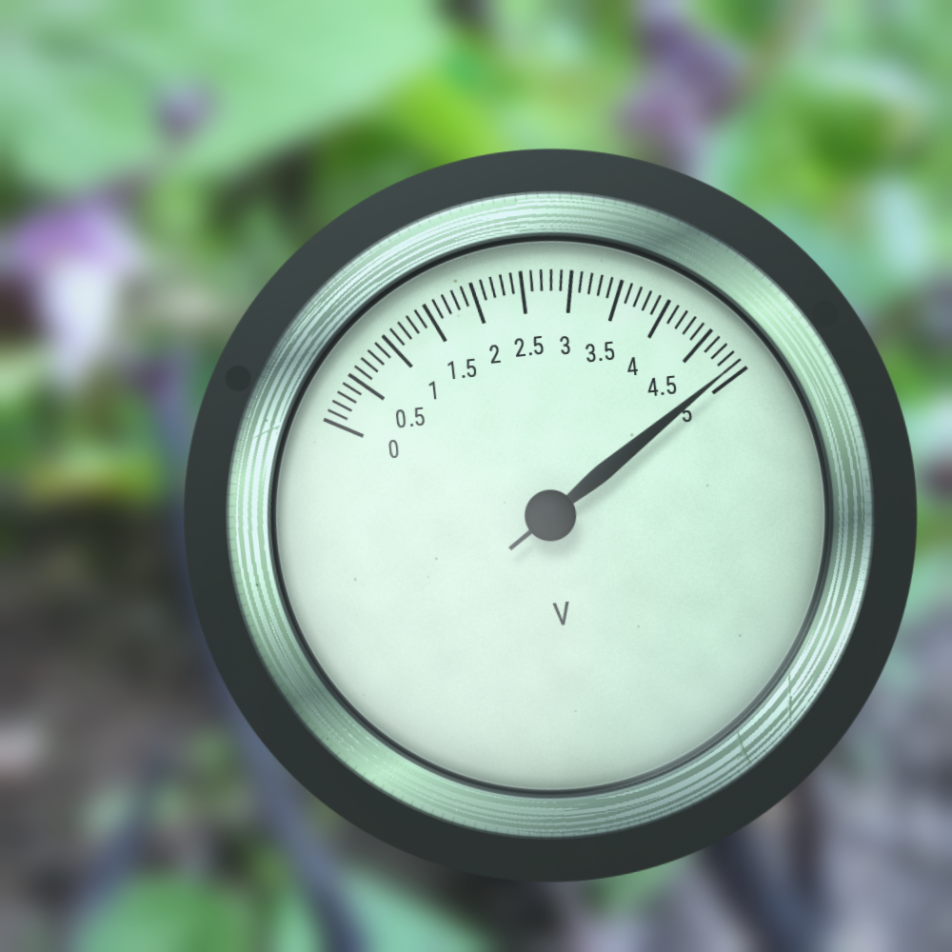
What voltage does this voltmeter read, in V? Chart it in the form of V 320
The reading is V 4.9
